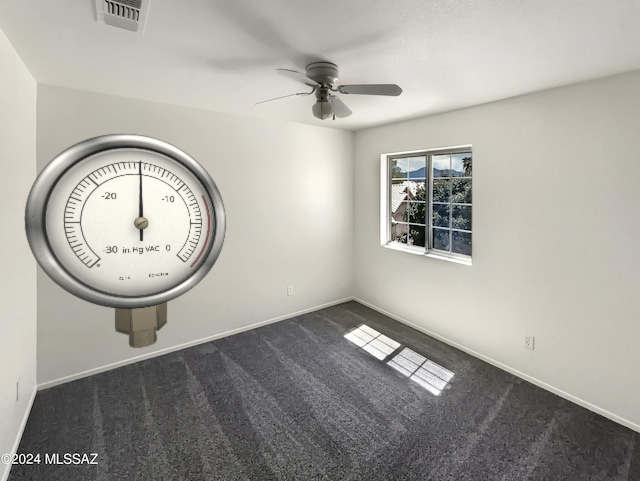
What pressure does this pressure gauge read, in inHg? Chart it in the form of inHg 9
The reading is inHg -15
